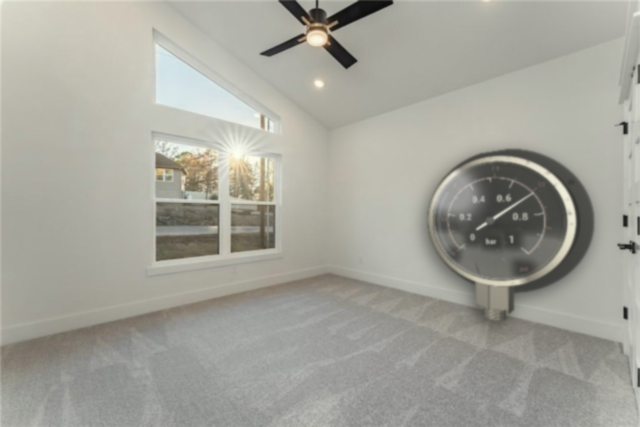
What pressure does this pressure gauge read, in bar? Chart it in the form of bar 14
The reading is bar 0.7
